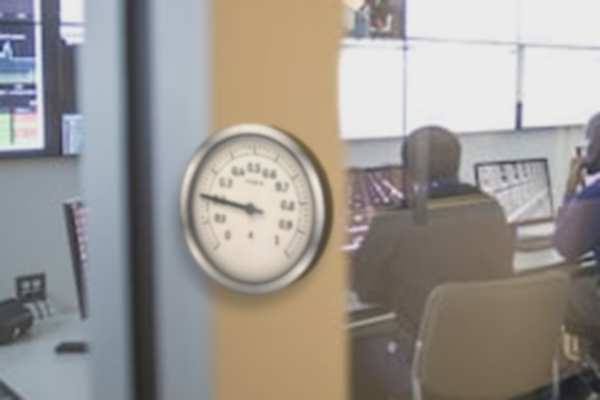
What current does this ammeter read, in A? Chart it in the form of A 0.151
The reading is A 0.2
